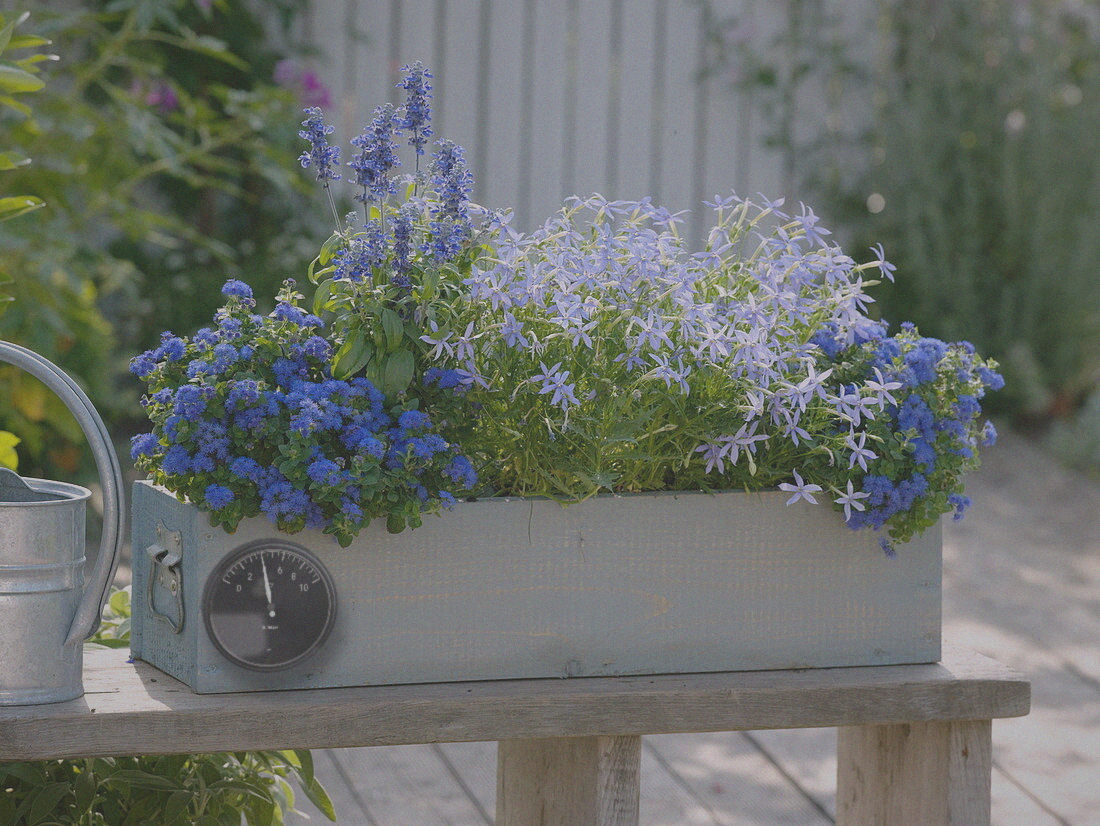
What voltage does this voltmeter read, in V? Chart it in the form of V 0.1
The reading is V 4
